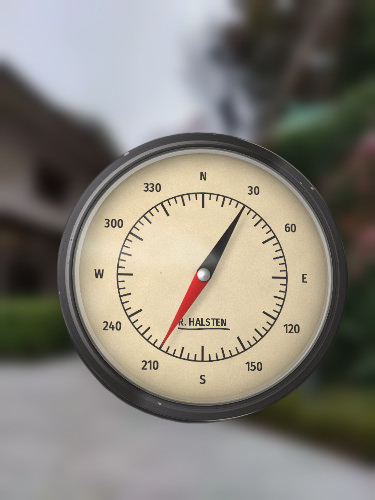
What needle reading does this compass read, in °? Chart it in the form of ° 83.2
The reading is ° 210
